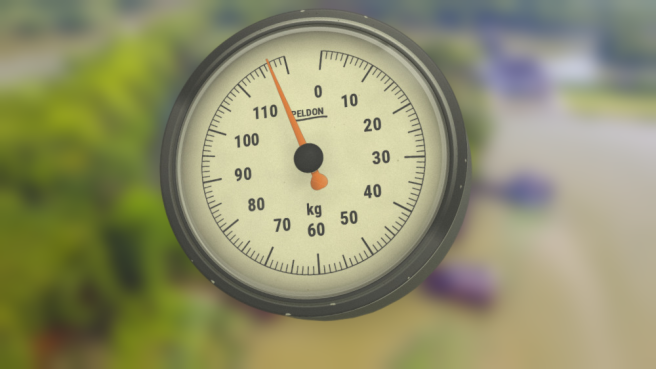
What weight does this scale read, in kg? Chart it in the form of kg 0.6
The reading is kg 117
